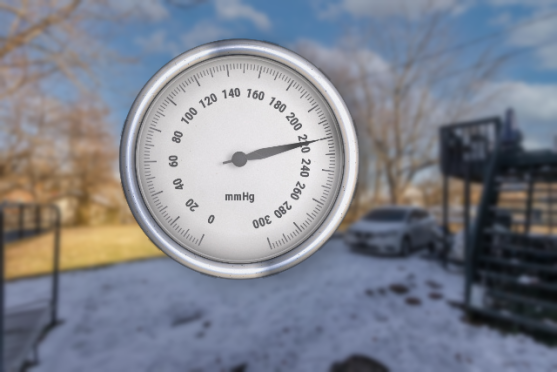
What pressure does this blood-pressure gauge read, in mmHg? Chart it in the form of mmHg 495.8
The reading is mmHg 220
